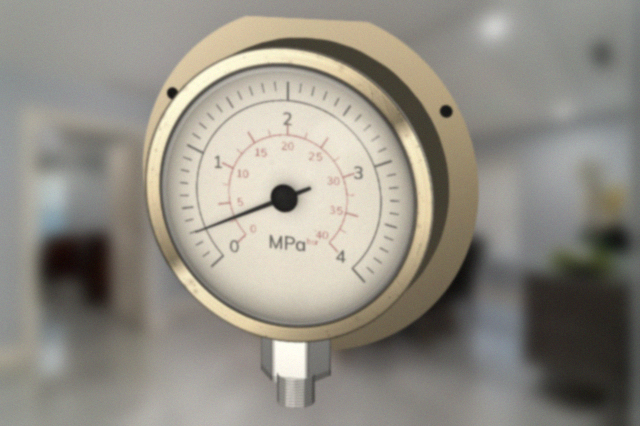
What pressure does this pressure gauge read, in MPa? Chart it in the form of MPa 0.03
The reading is MPa 0.3
